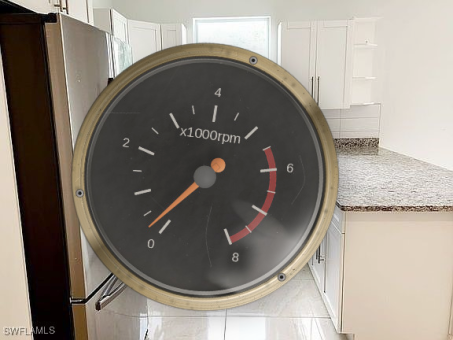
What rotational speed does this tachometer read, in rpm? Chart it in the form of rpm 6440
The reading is rpm 250
